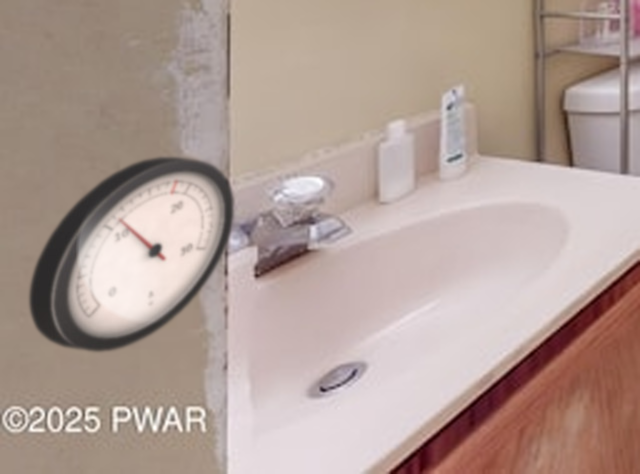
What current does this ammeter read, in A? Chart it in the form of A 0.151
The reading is A 11
